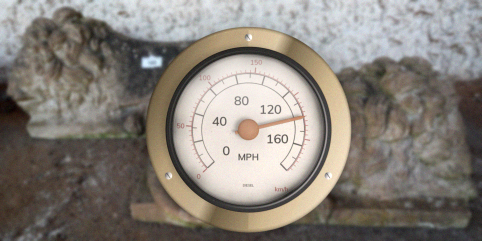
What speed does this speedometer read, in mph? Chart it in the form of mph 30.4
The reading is mph 140
